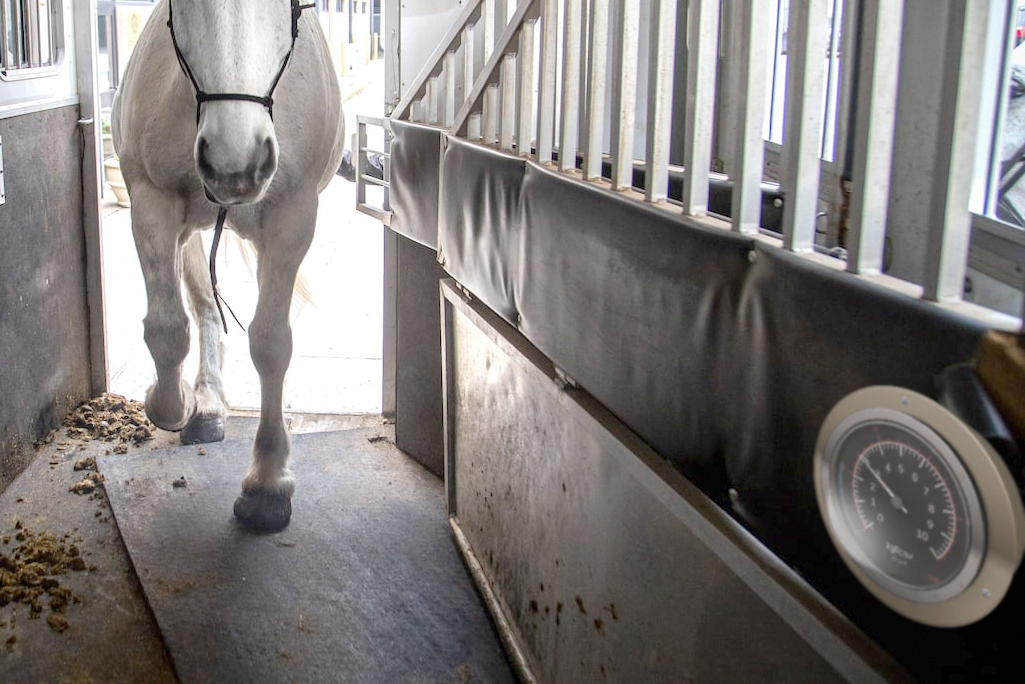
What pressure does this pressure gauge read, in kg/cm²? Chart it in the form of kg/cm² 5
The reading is kg/cm² 3
